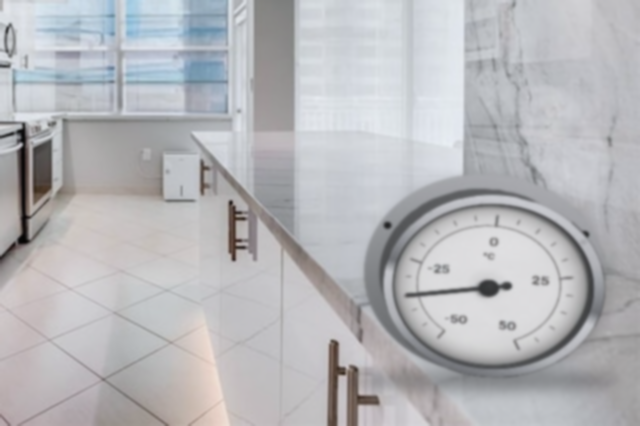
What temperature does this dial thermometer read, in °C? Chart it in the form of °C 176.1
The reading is °C -35
